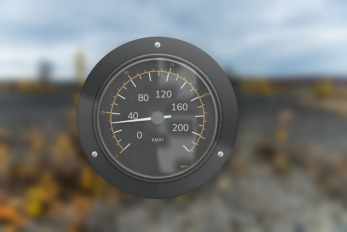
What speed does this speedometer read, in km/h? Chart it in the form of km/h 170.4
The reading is km/h 30
